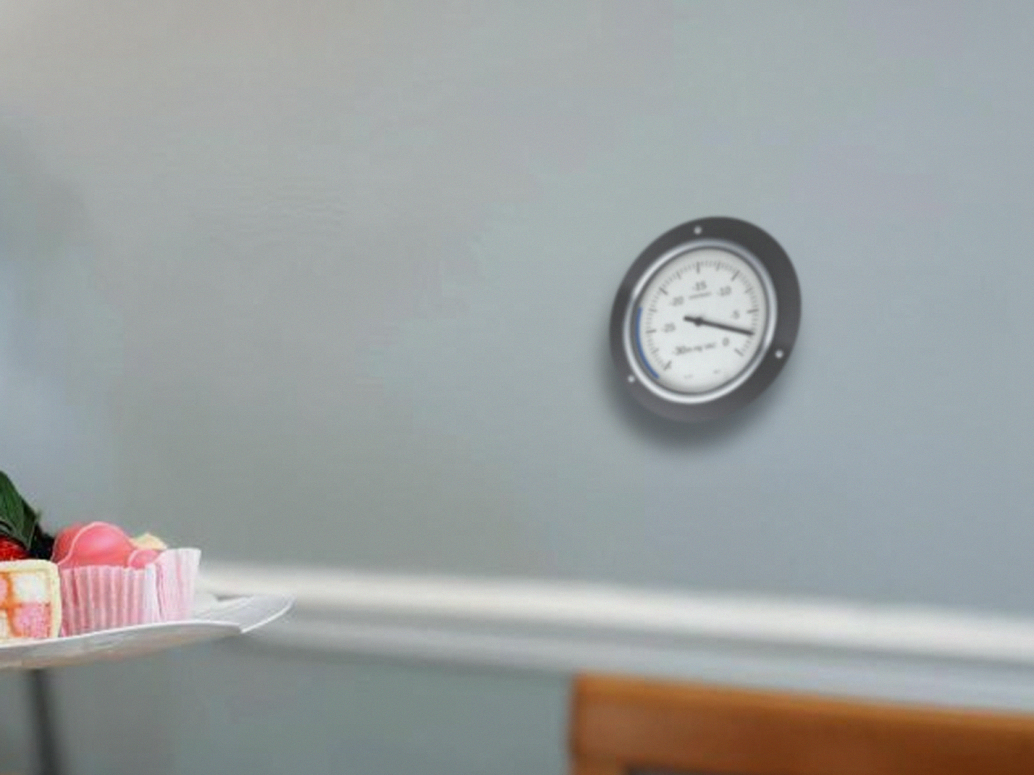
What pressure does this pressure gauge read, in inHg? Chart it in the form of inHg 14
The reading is inHg -2.5
